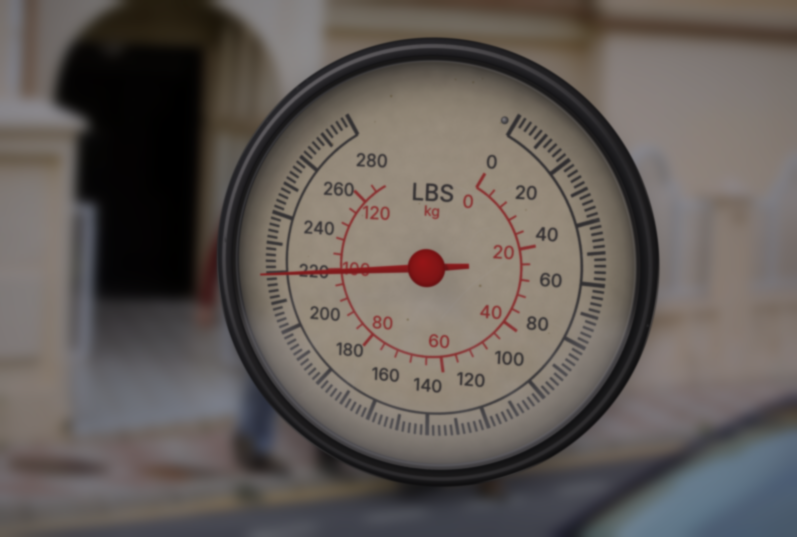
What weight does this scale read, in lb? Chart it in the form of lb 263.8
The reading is lb 220
